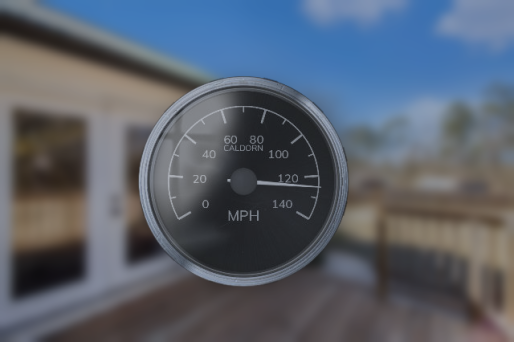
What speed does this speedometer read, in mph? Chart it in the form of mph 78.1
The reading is mph 125
